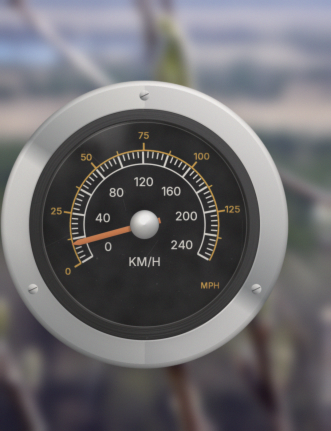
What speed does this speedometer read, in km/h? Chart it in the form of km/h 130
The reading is km/h 16
